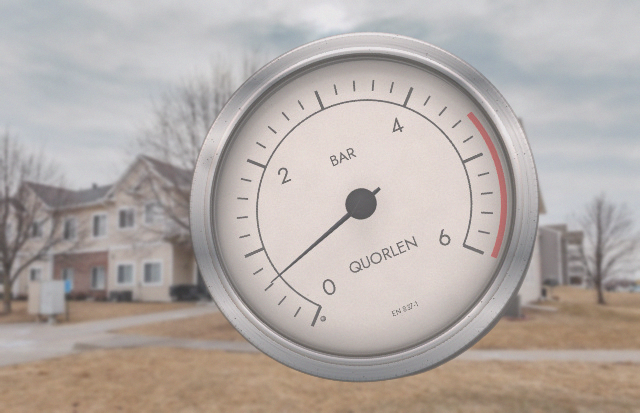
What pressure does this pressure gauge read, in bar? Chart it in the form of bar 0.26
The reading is bar 0.6
